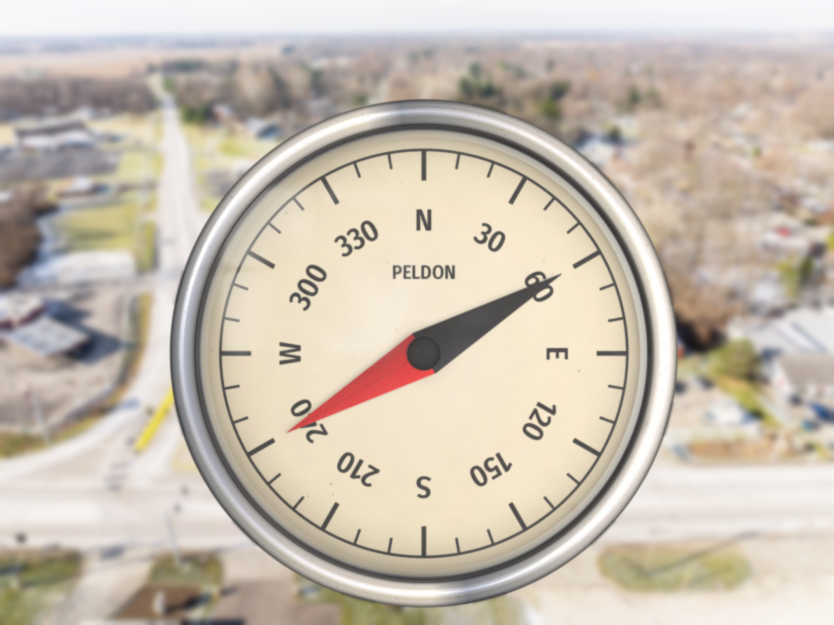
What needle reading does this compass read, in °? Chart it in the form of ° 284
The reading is ° 240
